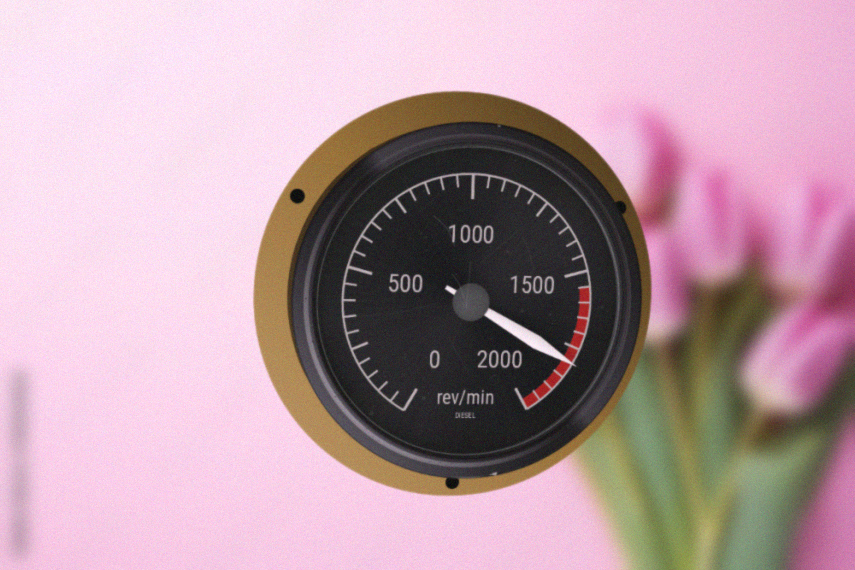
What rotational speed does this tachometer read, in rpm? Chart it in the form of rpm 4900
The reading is rpm 1800
